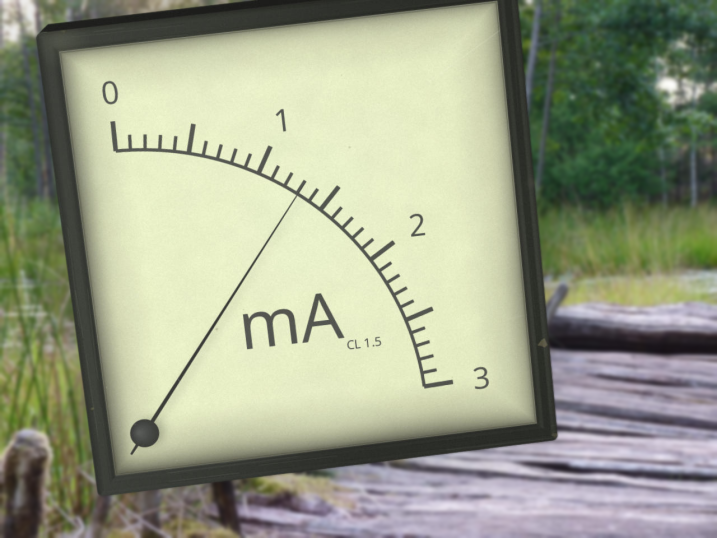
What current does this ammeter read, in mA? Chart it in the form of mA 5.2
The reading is mA 1.3
